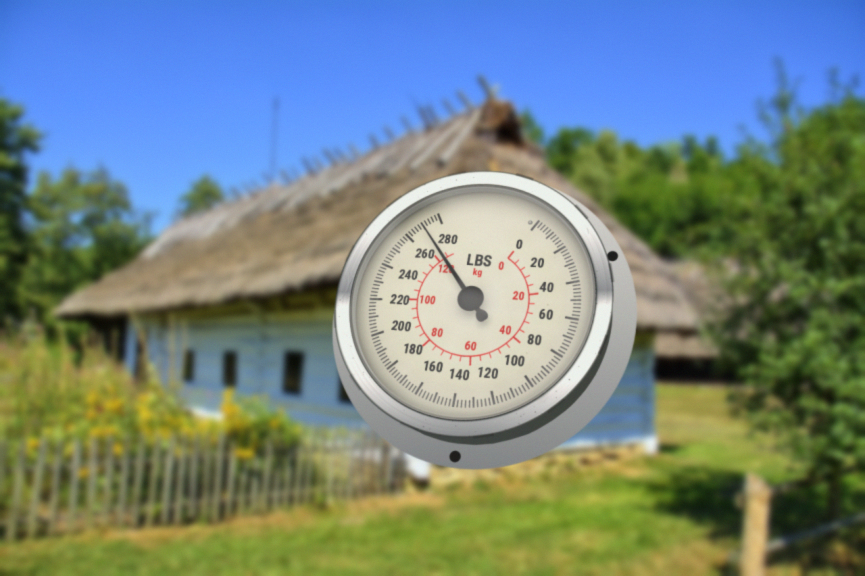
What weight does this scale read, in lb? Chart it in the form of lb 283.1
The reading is lb 270
